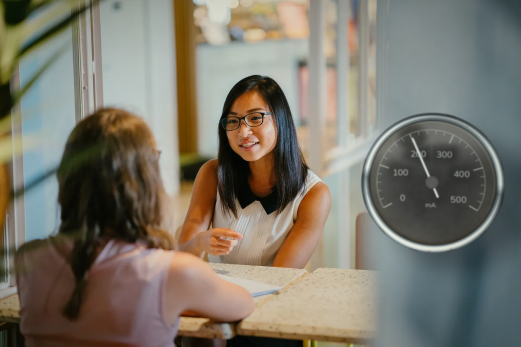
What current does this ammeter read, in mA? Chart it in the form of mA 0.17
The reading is mA 200
